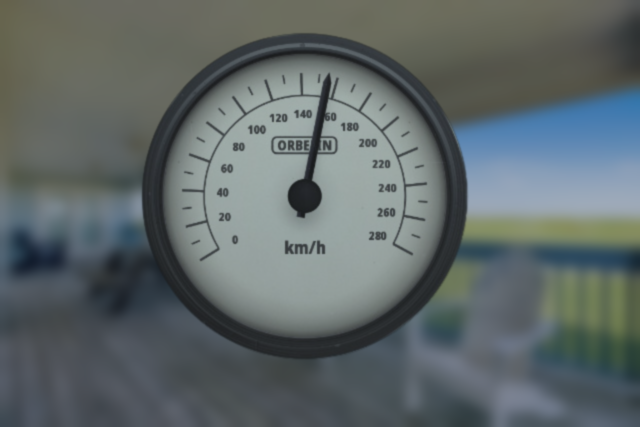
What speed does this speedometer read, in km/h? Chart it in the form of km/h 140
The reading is km/h 155
